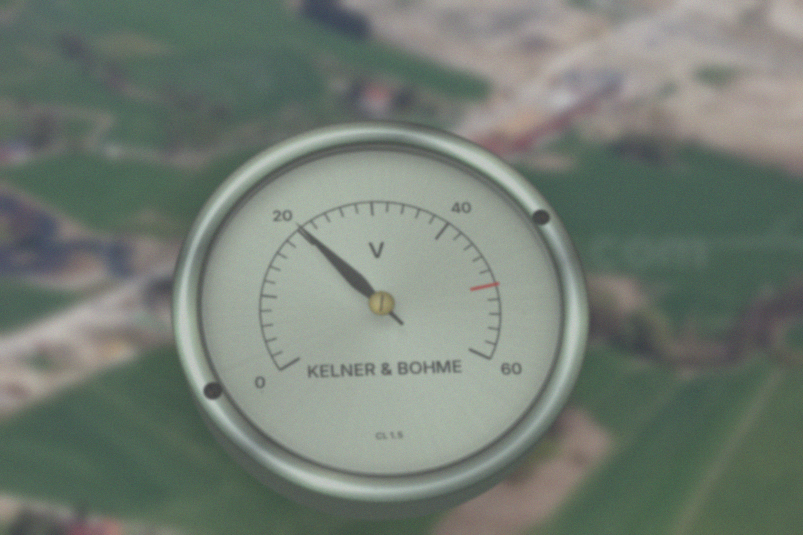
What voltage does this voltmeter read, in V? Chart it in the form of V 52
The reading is V 20
